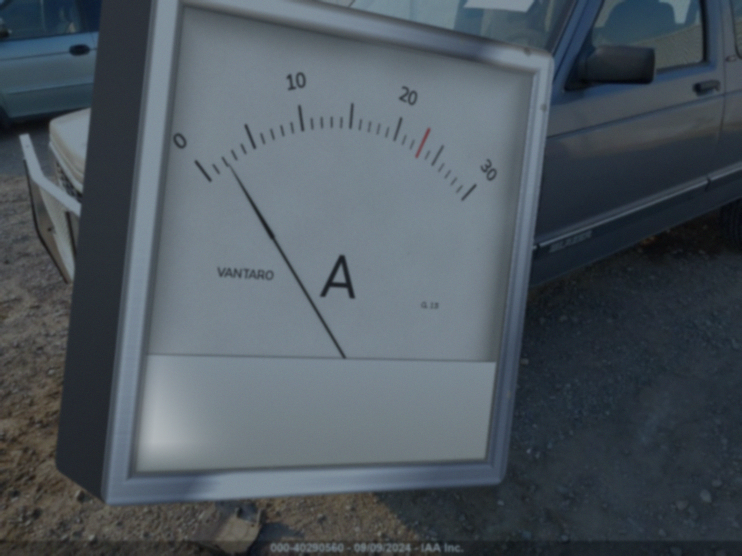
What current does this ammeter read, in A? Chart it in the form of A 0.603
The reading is A 2
